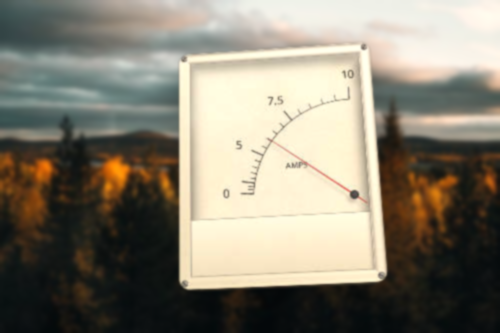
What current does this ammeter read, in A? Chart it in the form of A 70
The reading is A 6
